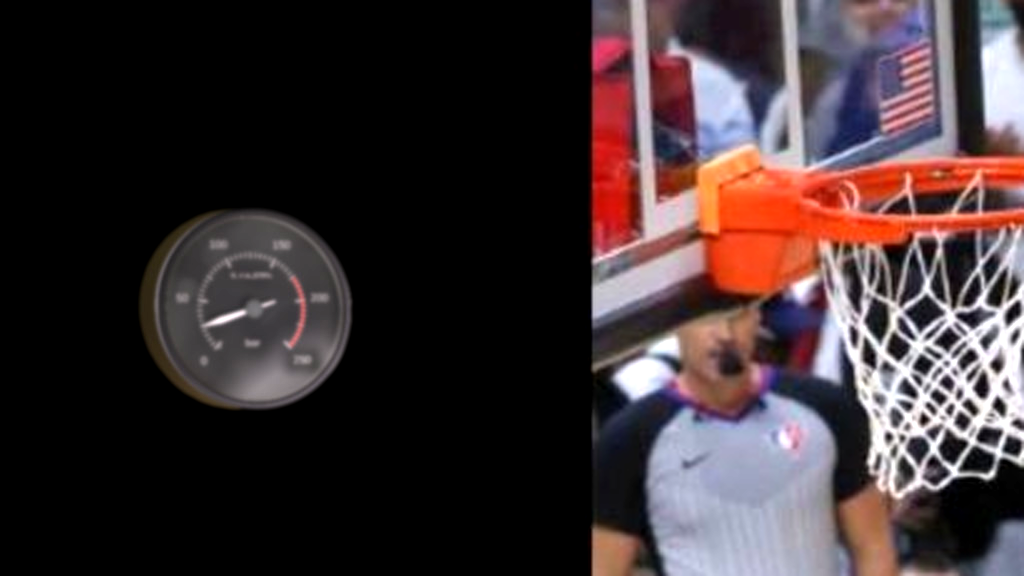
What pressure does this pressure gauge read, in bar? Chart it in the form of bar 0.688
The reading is bar 25
